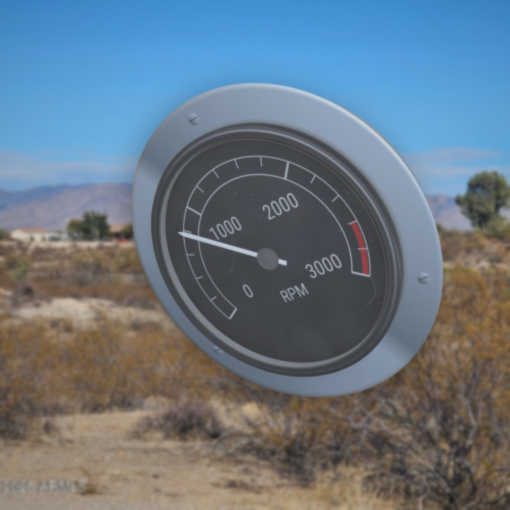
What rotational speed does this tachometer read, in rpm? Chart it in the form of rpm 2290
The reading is rpm 800
